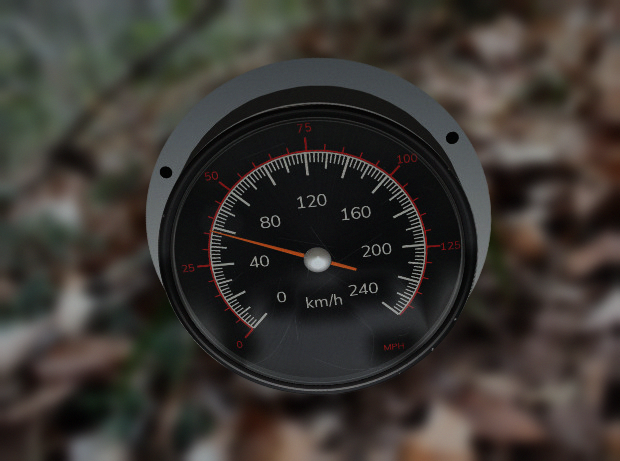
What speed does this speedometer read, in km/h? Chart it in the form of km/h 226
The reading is km/h 60
